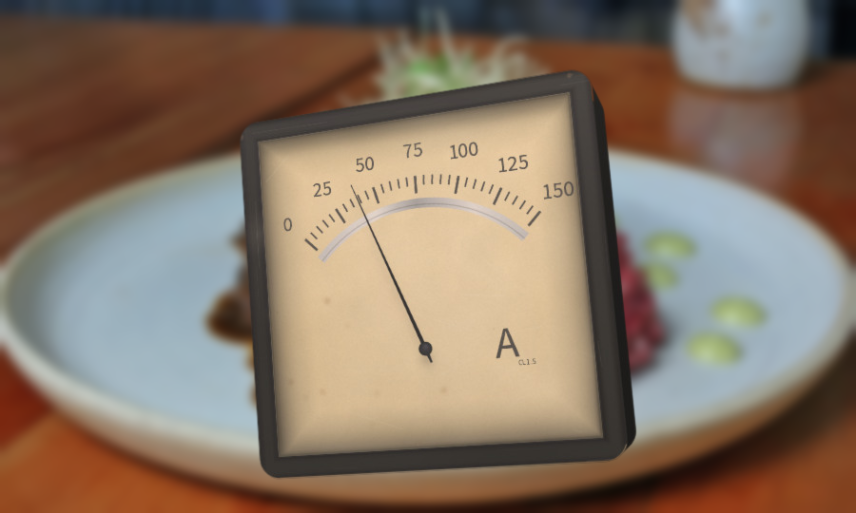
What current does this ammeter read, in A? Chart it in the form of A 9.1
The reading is A 40
